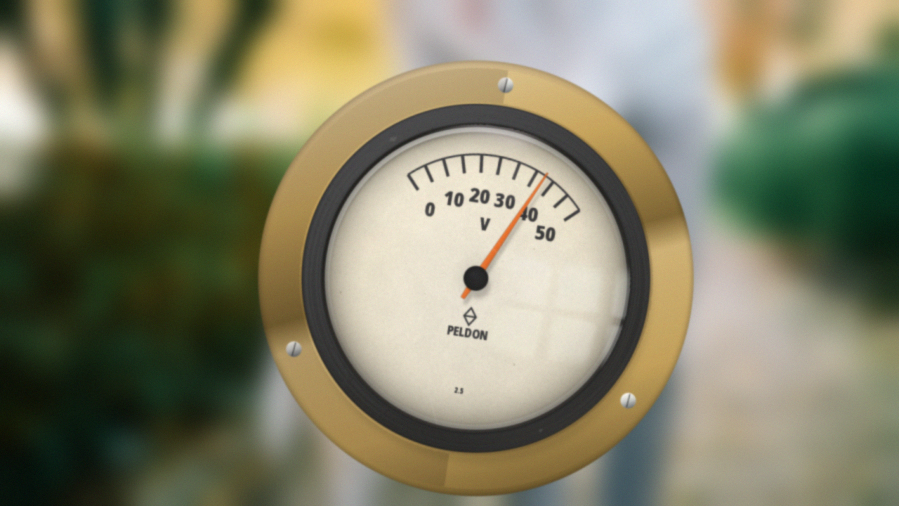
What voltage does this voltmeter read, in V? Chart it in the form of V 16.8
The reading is V 37.5
